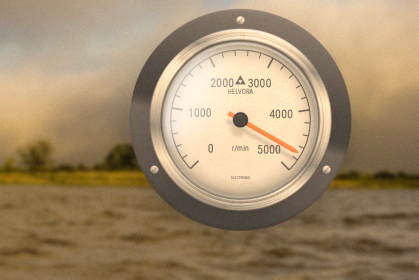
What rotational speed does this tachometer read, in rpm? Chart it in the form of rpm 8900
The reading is rpm 4700
